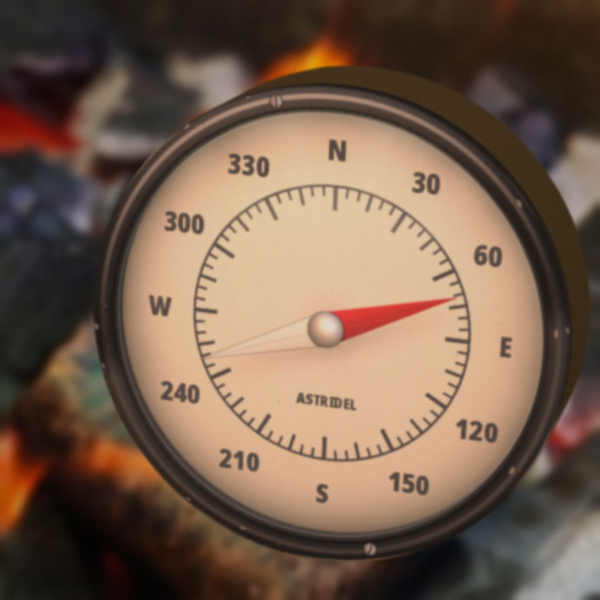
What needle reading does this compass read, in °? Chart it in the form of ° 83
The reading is ° 70
